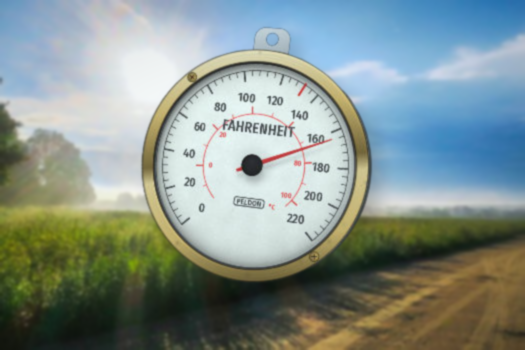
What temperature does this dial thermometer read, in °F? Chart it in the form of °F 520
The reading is °F 164
